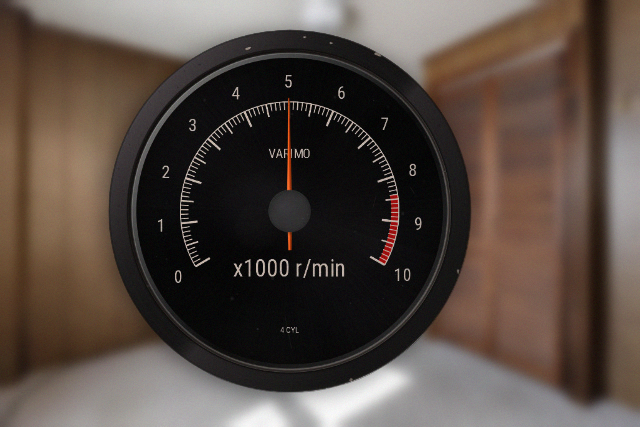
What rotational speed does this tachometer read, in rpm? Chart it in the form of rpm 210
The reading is rpm 5000
